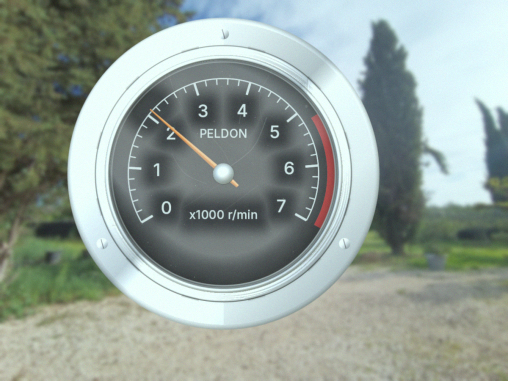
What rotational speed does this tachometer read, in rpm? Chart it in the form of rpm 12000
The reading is rpm 2100
